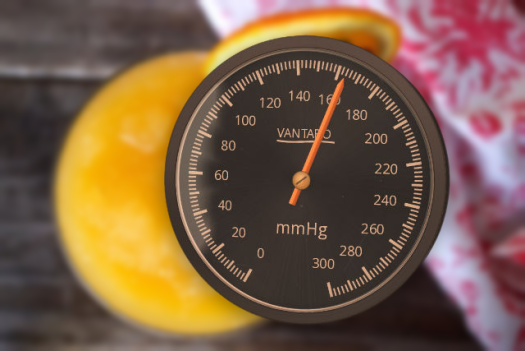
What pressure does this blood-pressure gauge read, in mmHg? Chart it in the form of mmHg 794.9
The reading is mmHg 164
